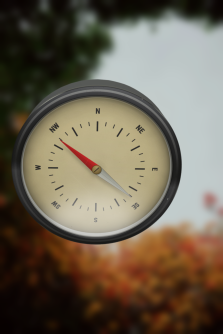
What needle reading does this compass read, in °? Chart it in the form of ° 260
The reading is ° 310
